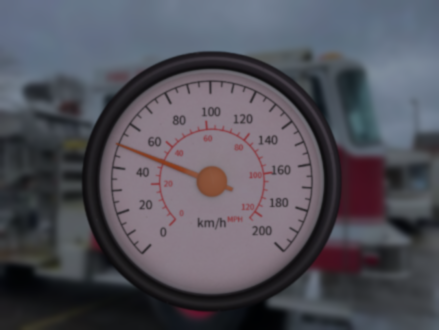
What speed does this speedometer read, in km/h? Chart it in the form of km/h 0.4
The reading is km/h 50
